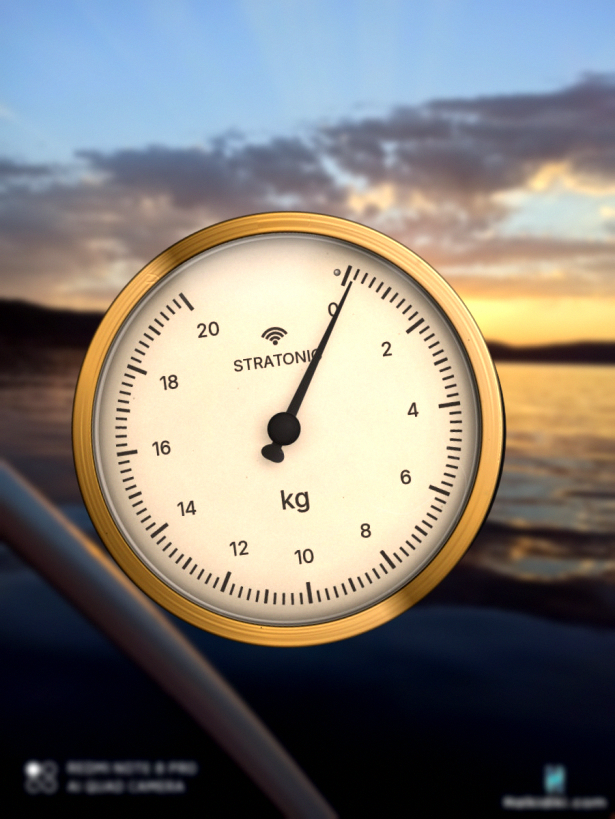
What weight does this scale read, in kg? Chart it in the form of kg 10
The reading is kg 0.2
